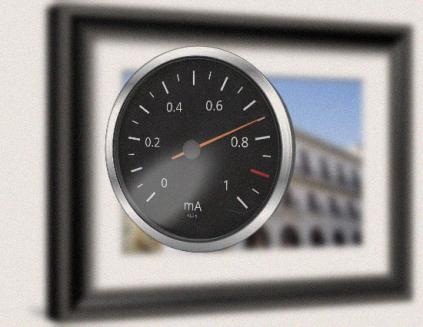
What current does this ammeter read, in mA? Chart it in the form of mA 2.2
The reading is mA 0.75
